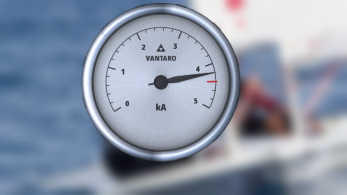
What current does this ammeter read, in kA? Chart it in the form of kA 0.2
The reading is kA 4.2
